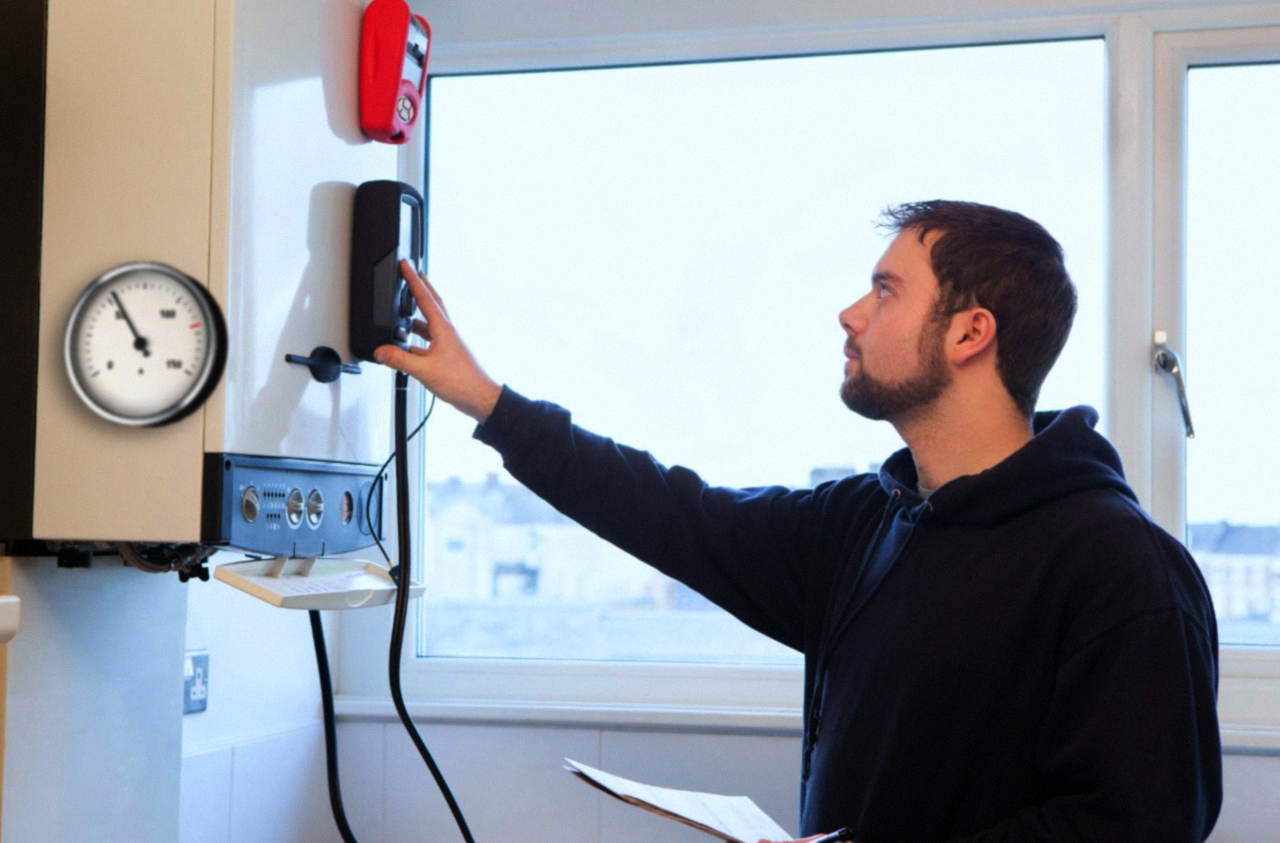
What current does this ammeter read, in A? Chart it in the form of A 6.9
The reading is A 55
